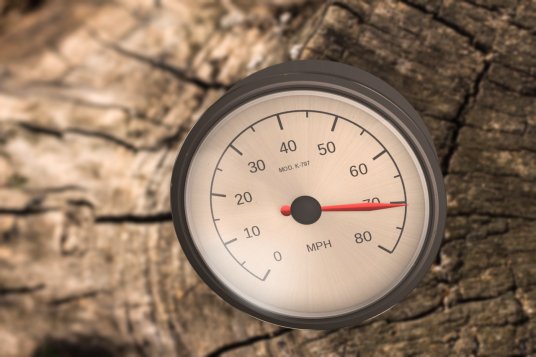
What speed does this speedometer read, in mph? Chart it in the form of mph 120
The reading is mph 70
